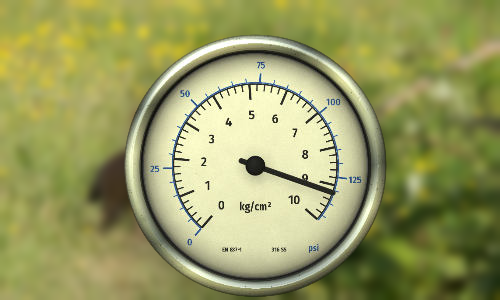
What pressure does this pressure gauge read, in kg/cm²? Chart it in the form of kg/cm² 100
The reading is kg/cm² 9.2
